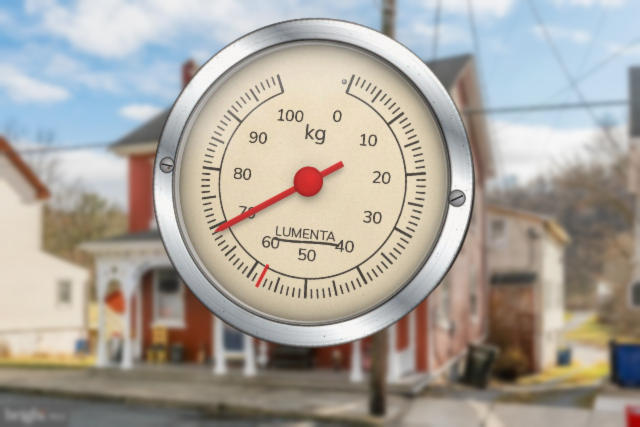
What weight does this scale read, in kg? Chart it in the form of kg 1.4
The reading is kg 69
